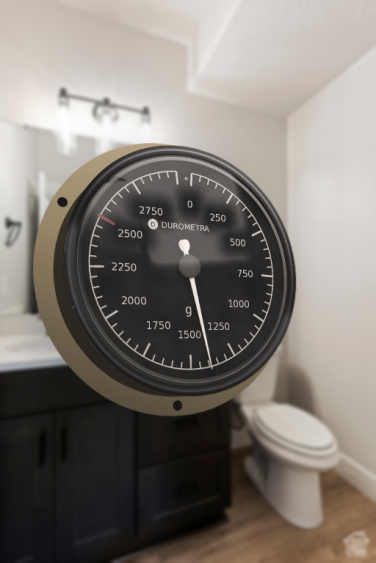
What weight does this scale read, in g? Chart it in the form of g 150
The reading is g 1400
